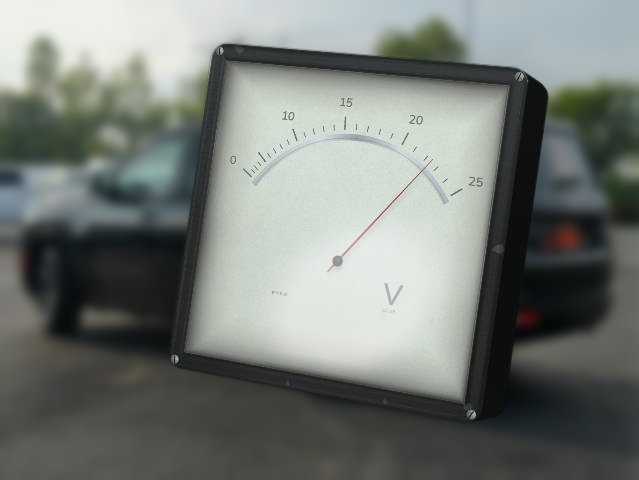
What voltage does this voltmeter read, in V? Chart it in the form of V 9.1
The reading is V 22.5
